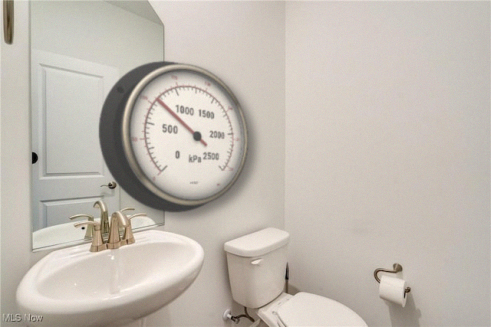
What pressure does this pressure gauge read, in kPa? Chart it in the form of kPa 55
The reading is kPa 750
